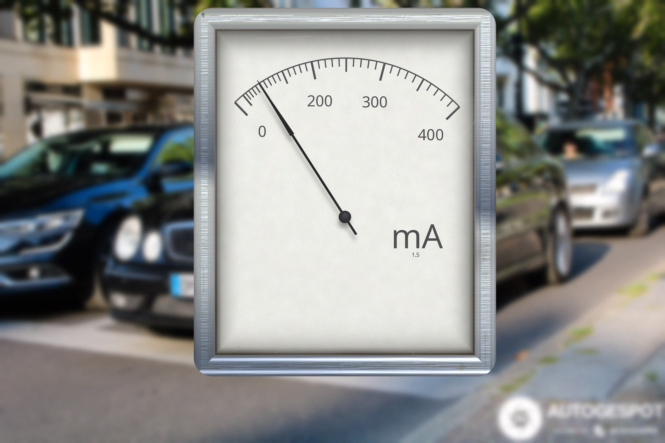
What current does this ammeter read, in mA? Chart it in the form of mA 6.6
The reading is mA 100
